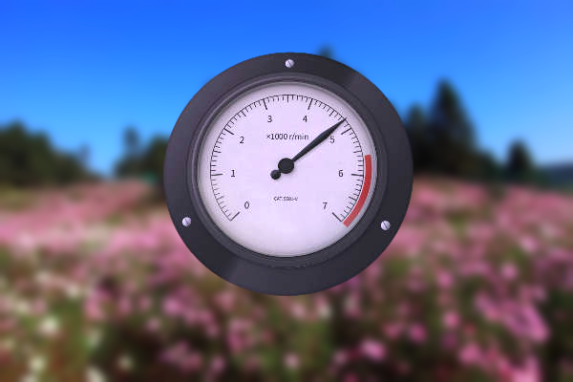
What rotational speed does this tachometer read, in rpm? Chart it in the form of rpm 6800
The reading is rpm 4800
